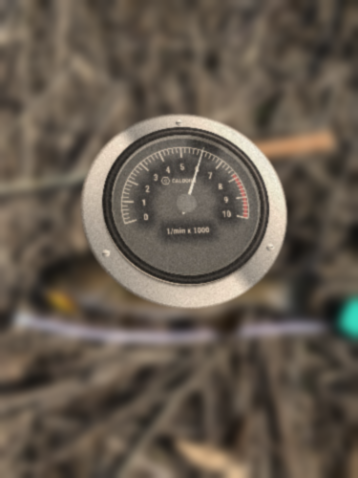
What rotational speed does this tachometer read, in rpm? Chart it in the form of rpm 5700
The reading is rpm 6000
